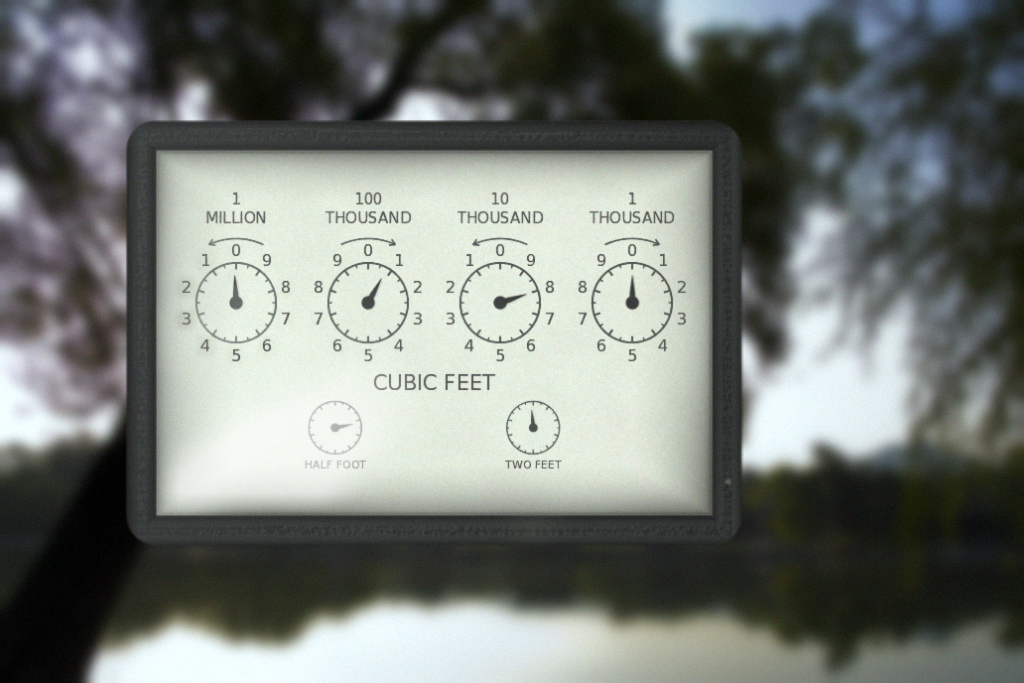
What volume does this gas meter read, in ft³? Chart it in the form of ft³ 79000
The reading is ft³ 8000
